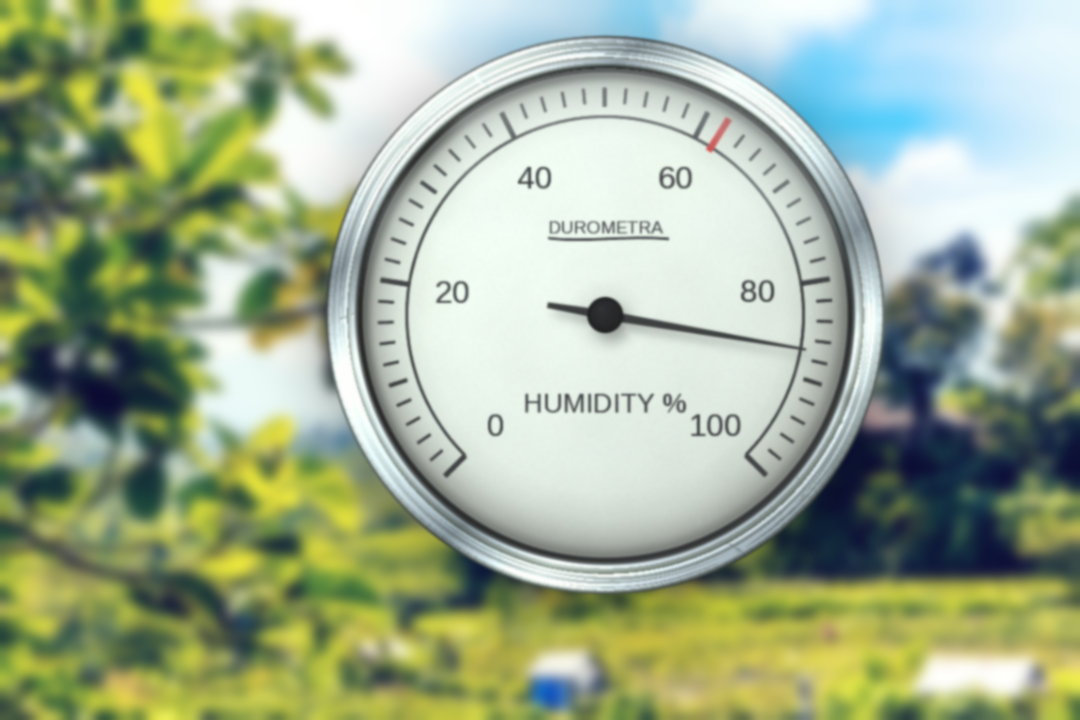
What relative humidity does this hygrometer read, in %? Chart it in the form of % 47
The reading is % 87
